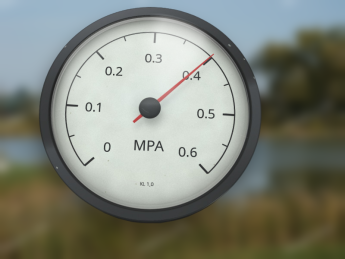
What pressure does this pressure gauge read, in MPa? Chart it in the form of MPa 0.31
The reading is MPa 0.4
